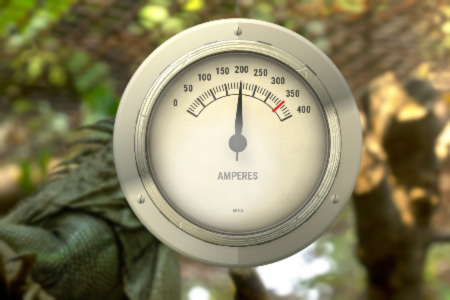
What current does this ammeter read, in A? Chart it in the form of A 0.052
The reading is A 200
